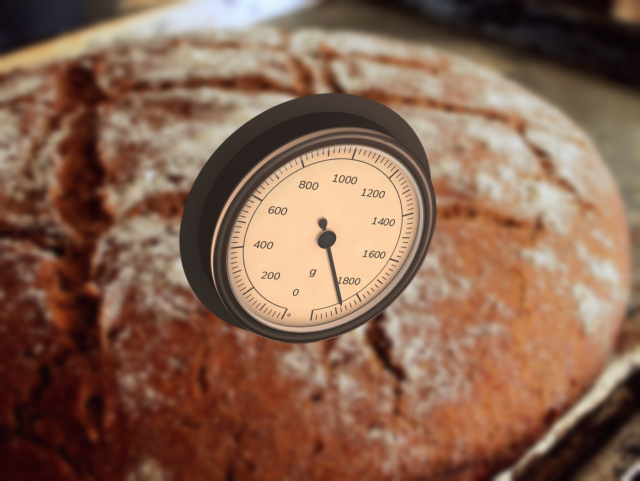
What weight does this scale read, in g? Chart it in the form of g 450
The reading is g 1880
